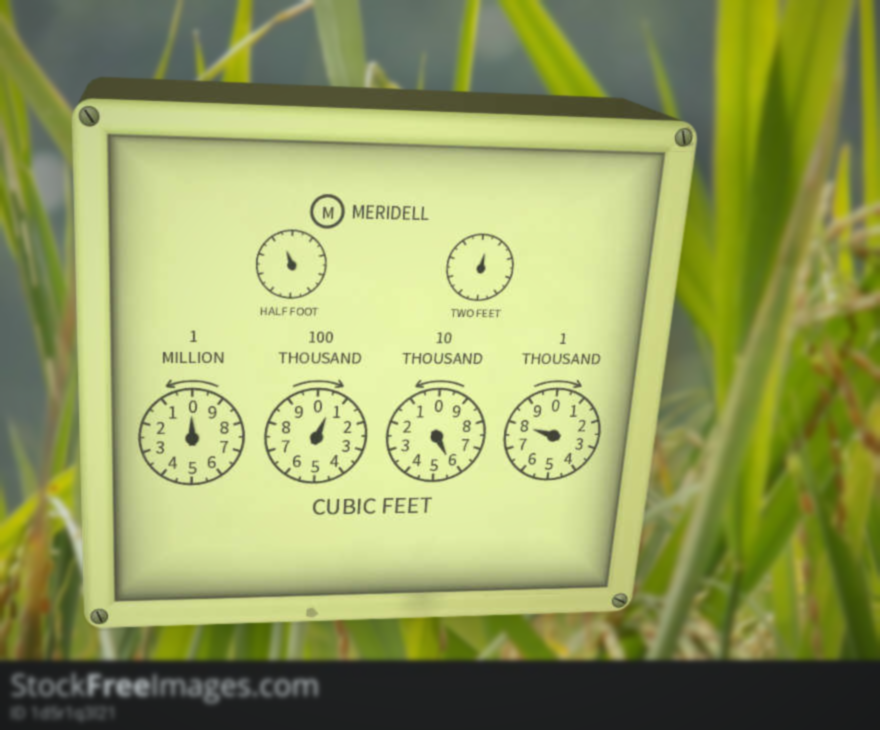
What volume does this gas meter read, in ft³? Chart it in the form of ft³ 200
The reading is ft³ 5800
